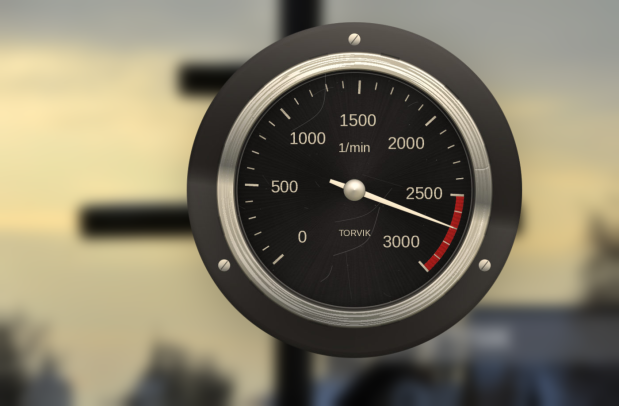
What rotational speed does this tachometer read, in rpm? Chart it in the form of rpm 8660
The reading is rpm 2700
